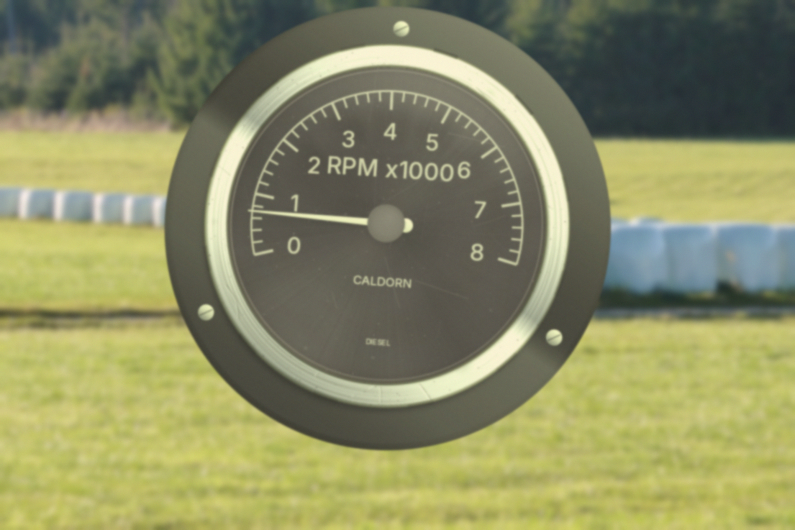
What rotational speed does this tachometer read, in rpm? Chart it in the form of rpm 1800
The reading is rpm 700
